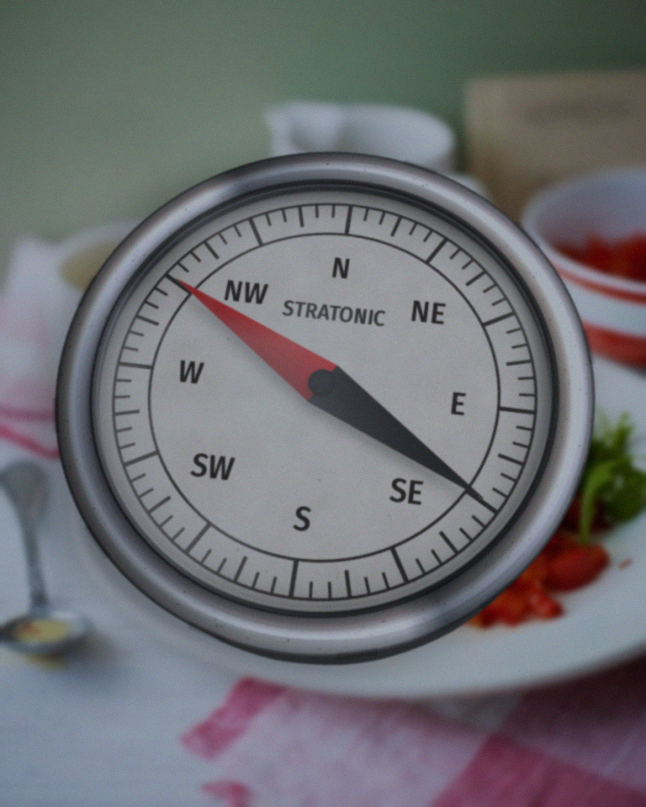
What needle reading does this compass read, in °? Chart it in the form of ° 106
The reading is ° 300
